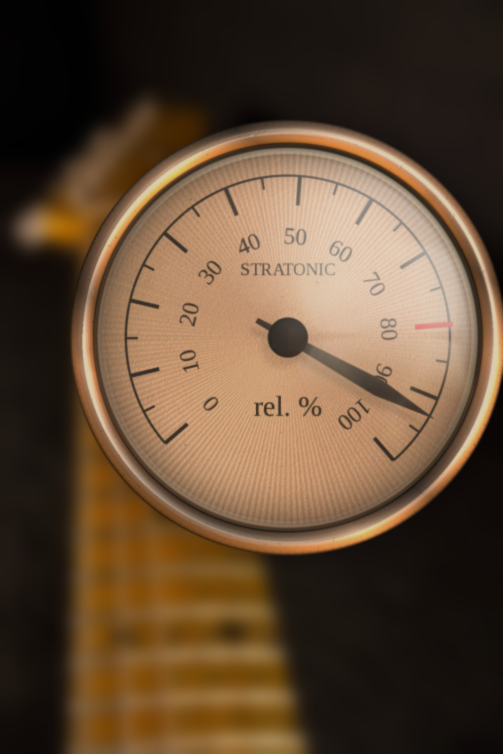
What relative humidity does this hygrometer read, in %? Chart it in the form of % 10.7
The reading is % 92.5
